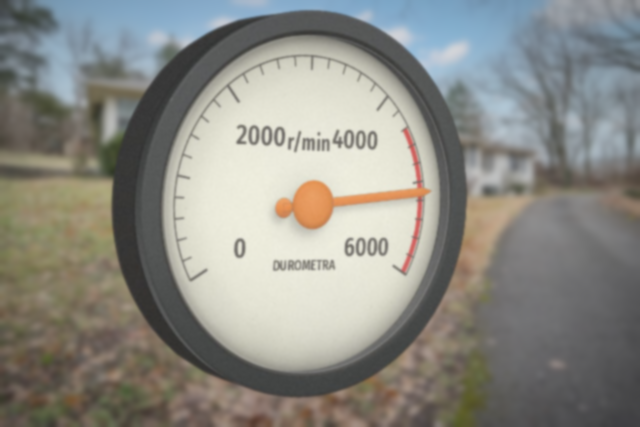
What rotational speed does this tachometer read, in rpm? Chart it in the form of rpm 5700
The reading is rpm 5100
